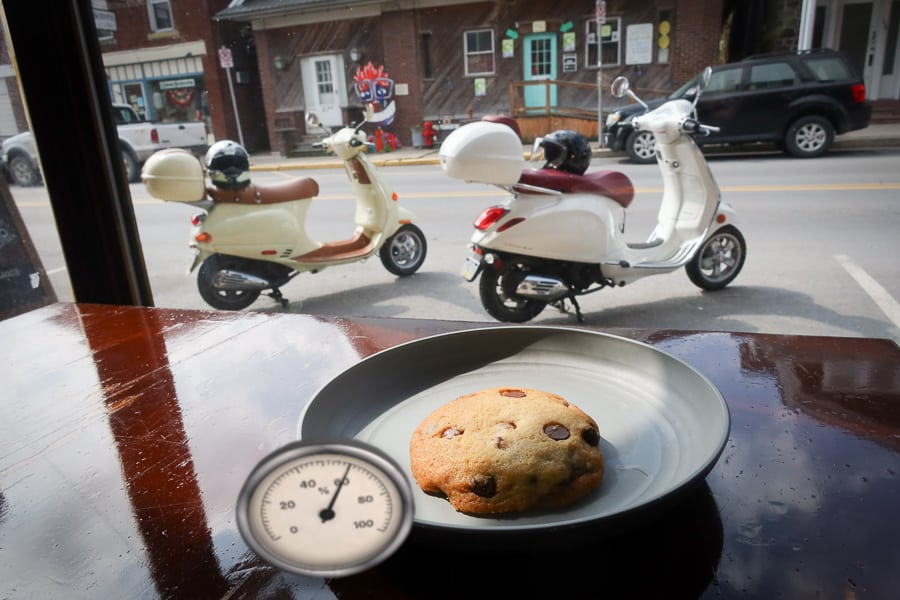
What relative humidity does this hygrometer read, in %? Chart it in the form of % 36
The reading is % 60
